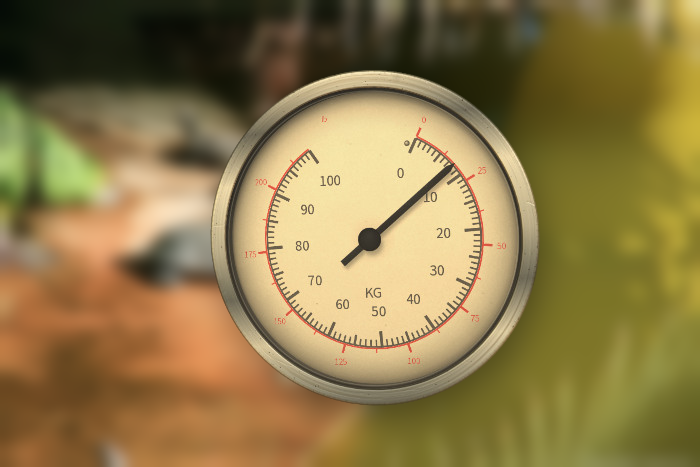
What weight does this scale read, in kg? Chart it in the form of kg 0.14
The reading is kg 8
